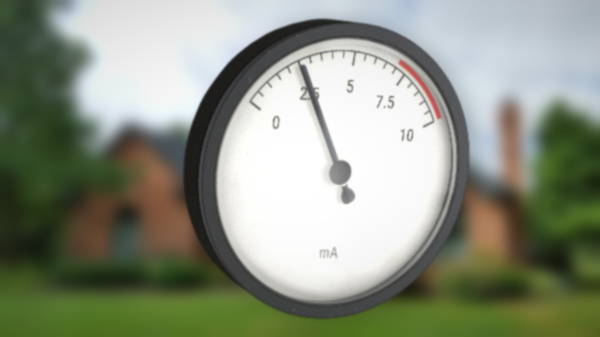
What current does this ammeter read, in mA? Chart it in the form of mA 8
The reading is mA 2.5
